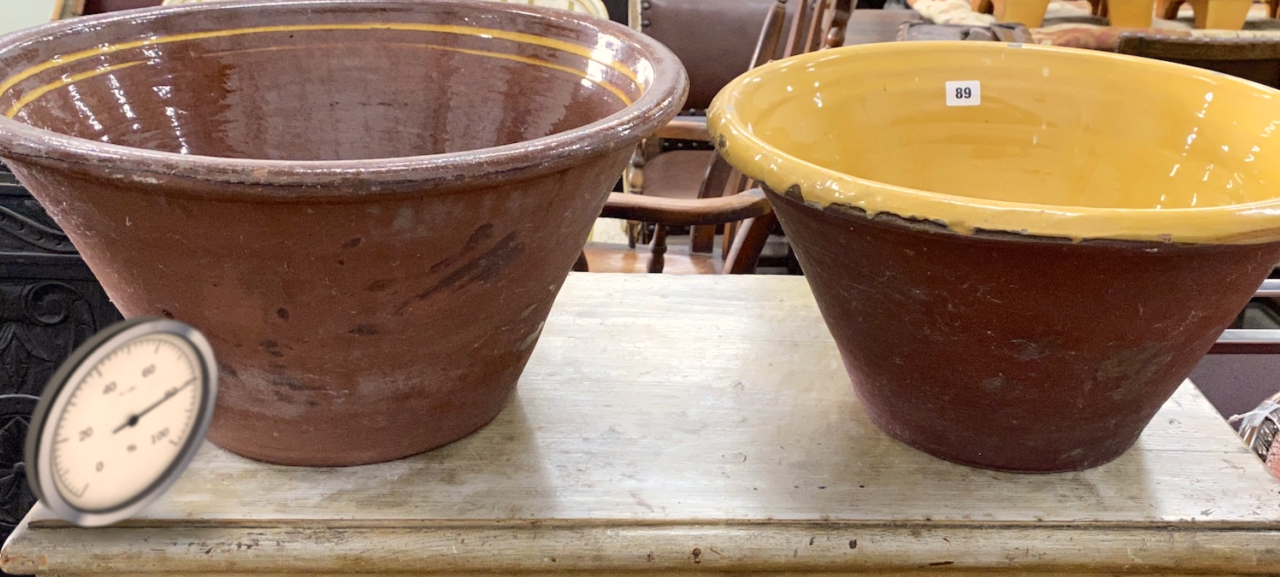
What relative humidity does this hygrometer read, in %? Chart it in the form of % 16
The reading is % 80
